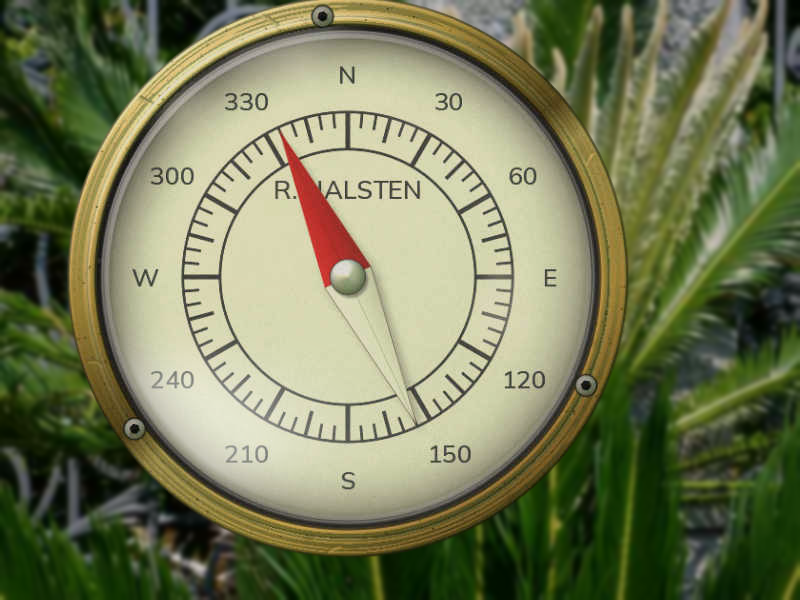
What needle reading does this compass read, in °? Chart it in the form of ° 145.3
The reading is ° 335
